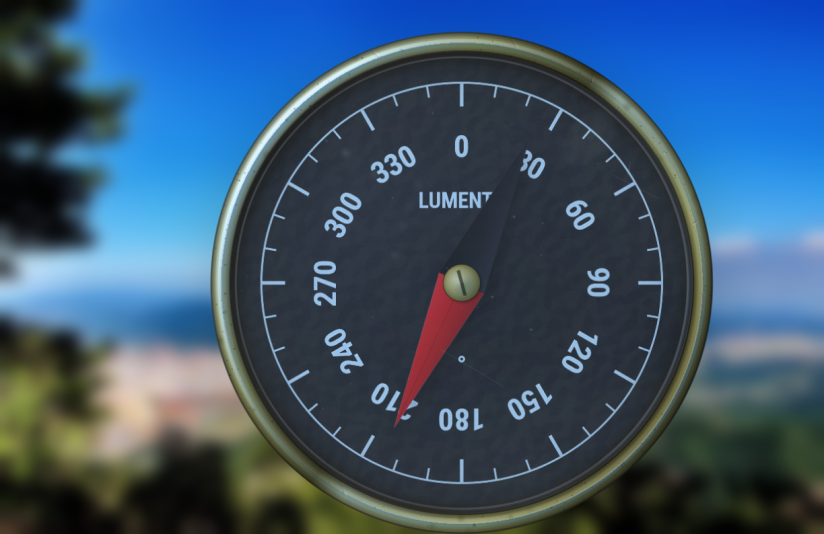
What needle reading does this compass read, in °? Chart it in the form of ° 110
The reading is ° 205
